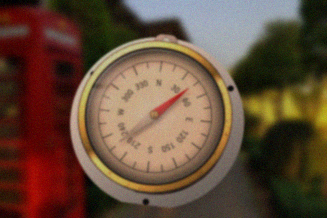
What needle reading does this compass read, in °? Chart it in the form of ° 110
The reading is ° 45
